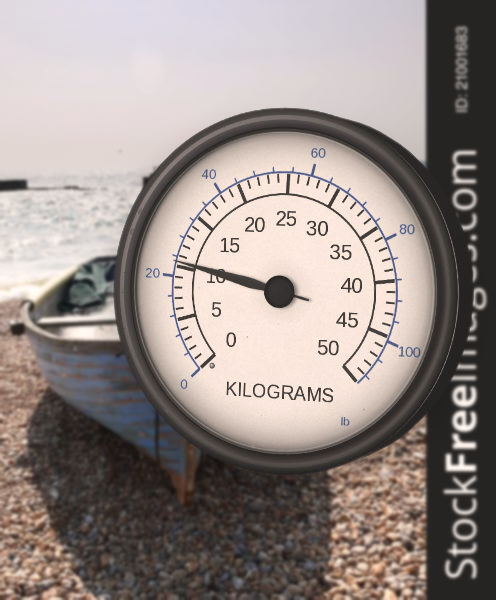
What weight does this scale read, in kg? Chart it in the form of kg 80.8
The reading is kg 10.5
